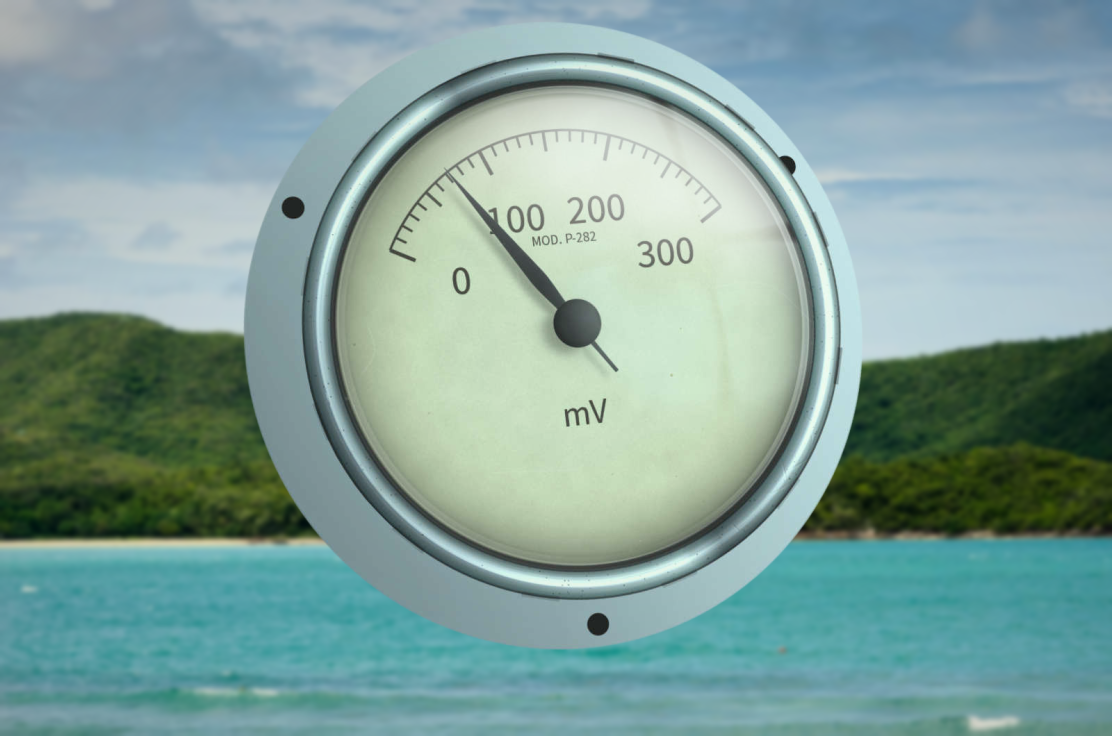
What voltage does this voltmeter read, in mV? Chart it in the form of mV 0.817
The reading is mV 70
